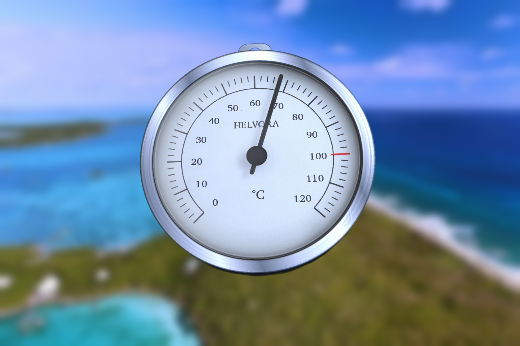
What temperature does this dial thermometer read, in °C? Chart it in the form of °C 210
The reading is °C 68
